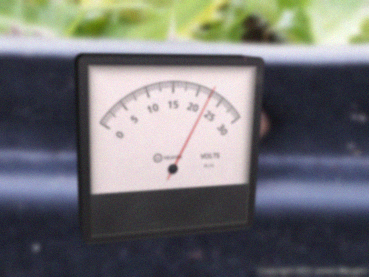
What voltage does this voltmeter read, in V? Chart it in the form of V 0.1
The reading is V 22.5
